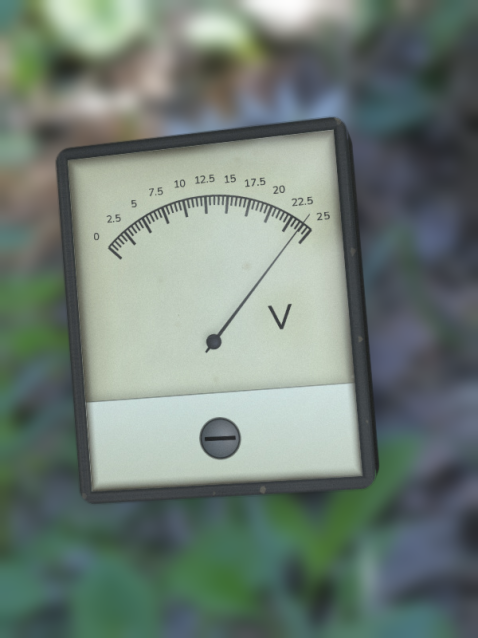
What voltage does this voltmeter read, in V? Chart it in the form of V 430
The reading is V 24
